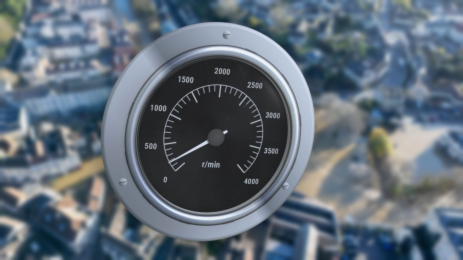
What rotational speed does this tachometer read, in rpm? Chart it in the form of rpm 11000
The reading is rpm 200
